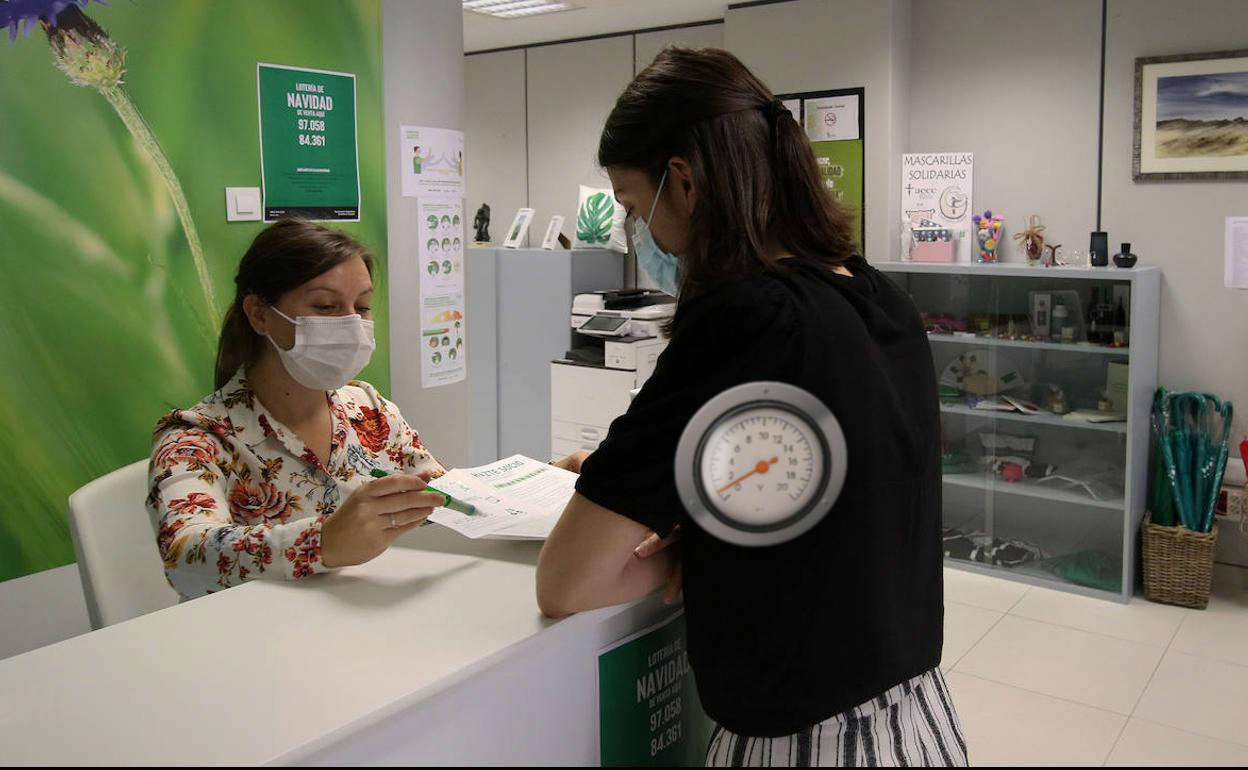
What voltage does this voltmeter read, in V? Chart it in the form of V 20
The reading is V 1
